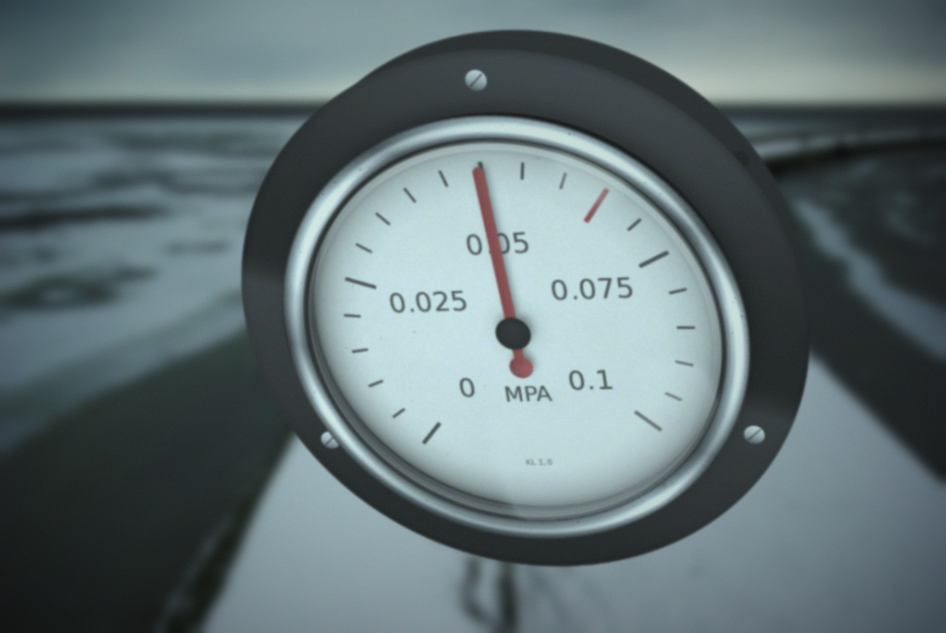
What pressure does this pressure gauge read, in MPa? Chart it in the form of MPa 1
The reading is MPa 0.05
